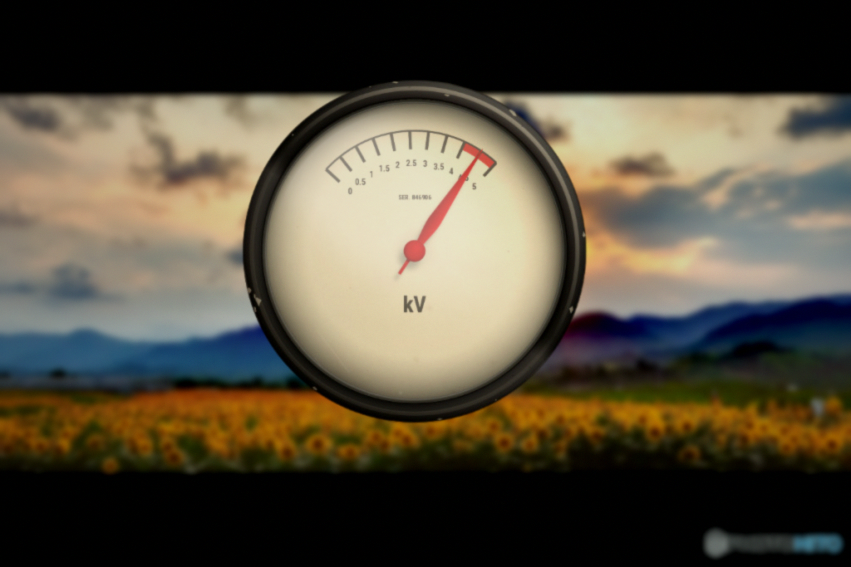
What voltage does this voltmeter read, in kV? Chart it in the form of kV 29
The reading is kV 4.5
